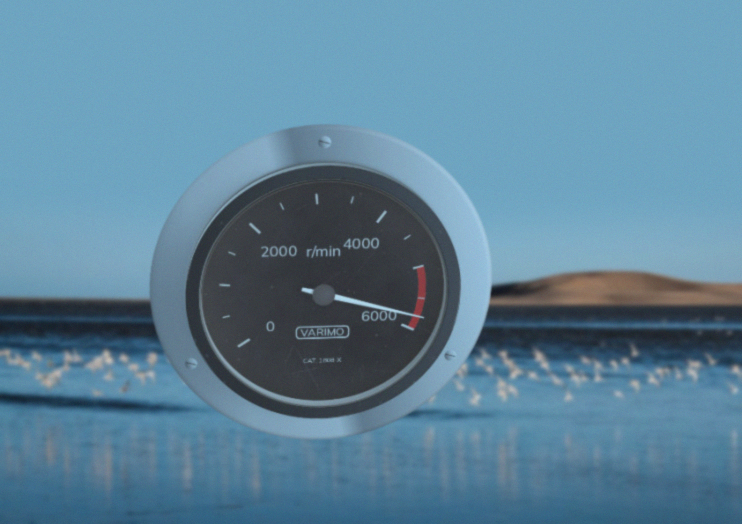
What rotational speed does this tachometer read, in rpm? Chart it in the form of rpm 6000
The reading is rpm 5750
